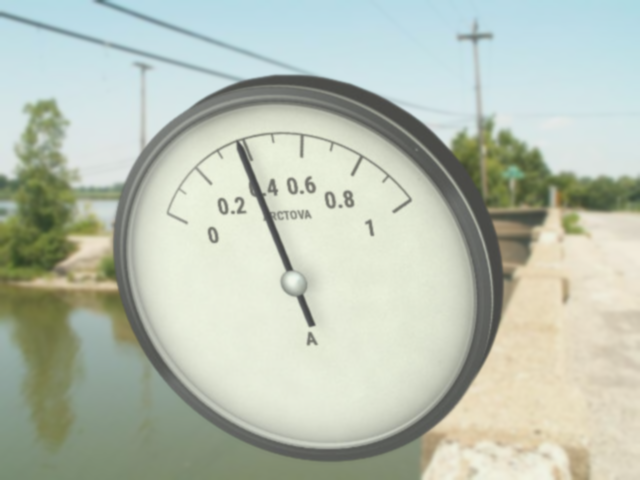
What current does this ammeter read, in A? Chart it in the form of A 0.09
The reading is A 0.4
